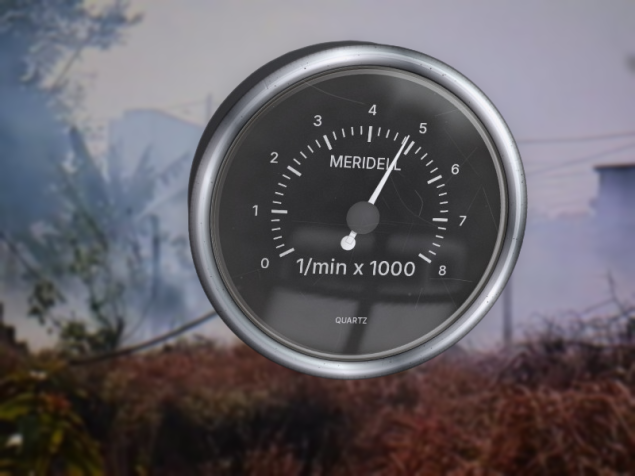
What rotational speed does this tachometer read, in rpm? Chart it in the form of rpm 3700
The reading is rpm 4800
